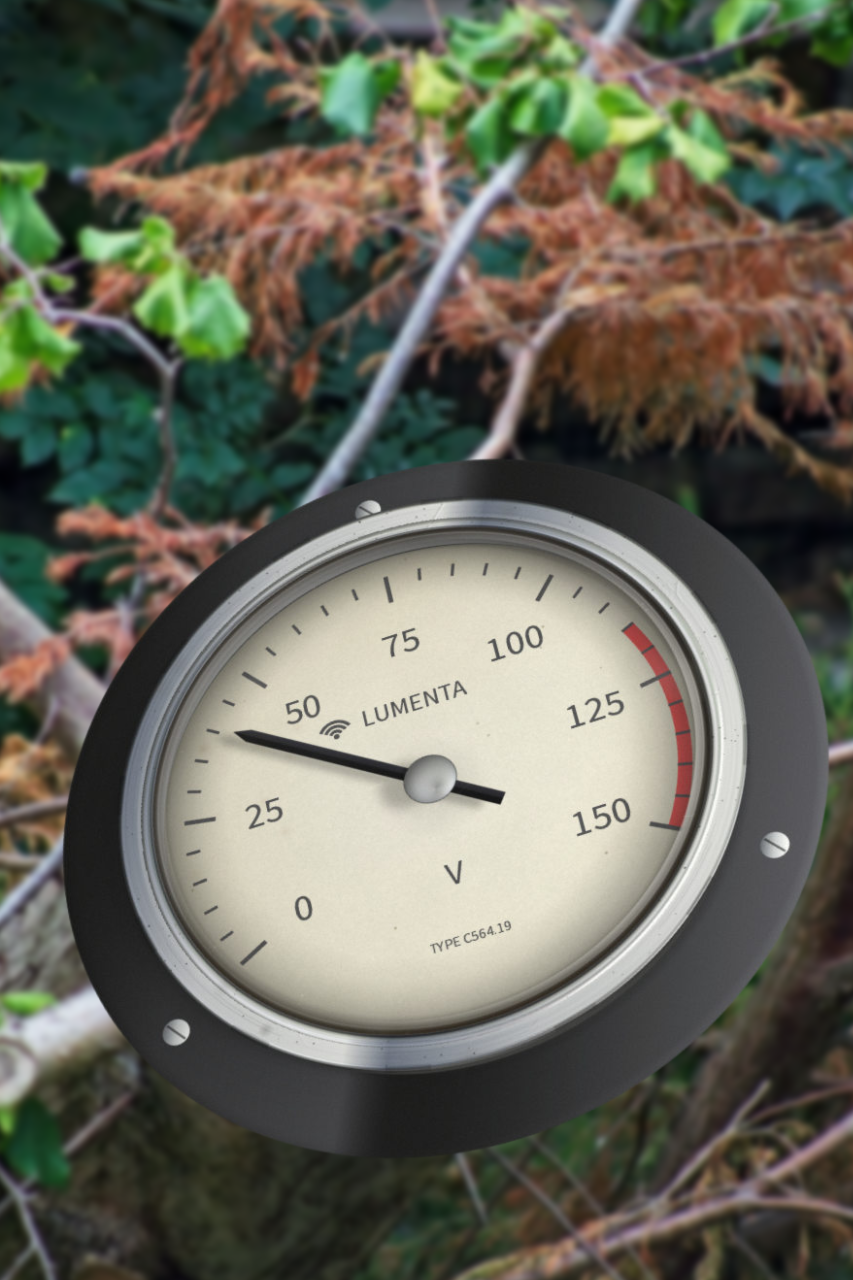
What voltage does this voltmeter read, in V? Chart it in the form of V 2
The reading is V 40
